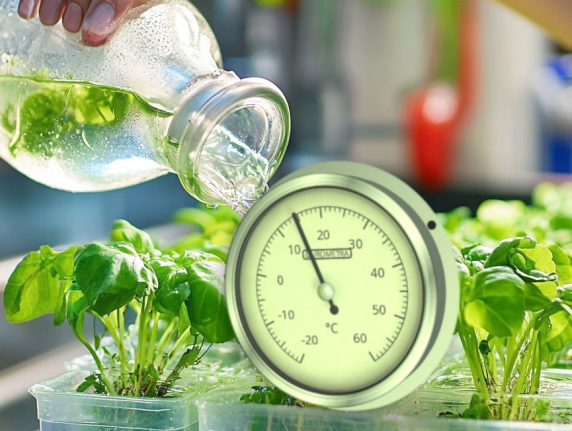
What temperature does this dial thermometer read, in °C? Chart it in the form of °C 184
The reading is °C 15
